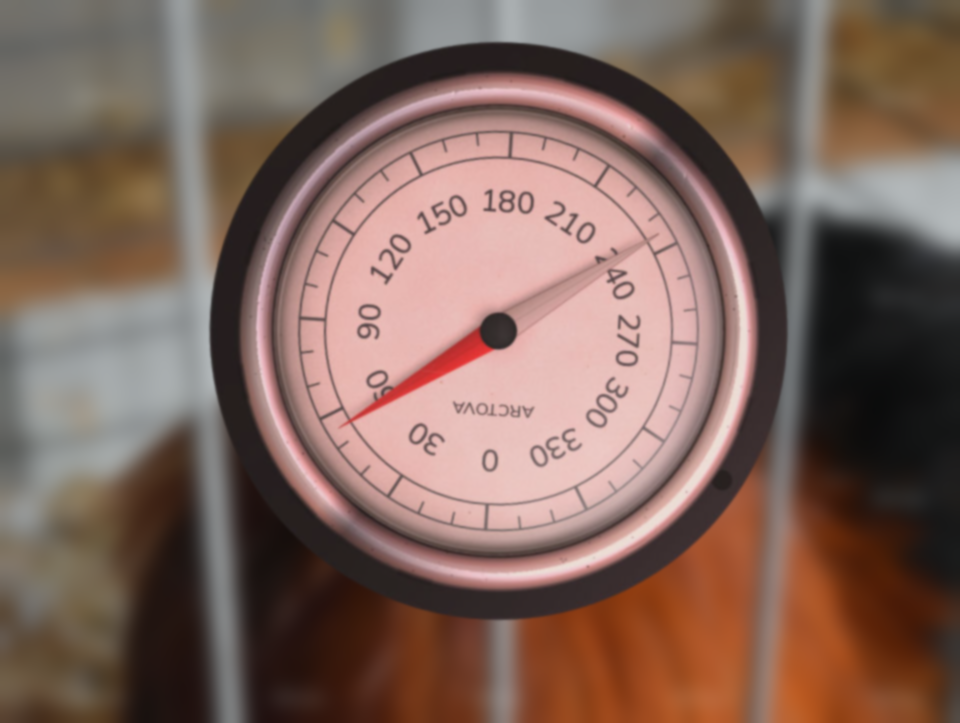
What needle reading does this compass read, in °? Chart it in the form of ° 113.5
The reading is ° 55
